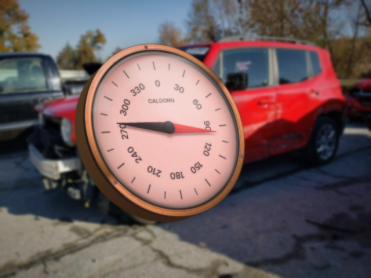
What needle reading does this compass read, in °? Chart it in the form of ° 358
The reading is ° 97.5
